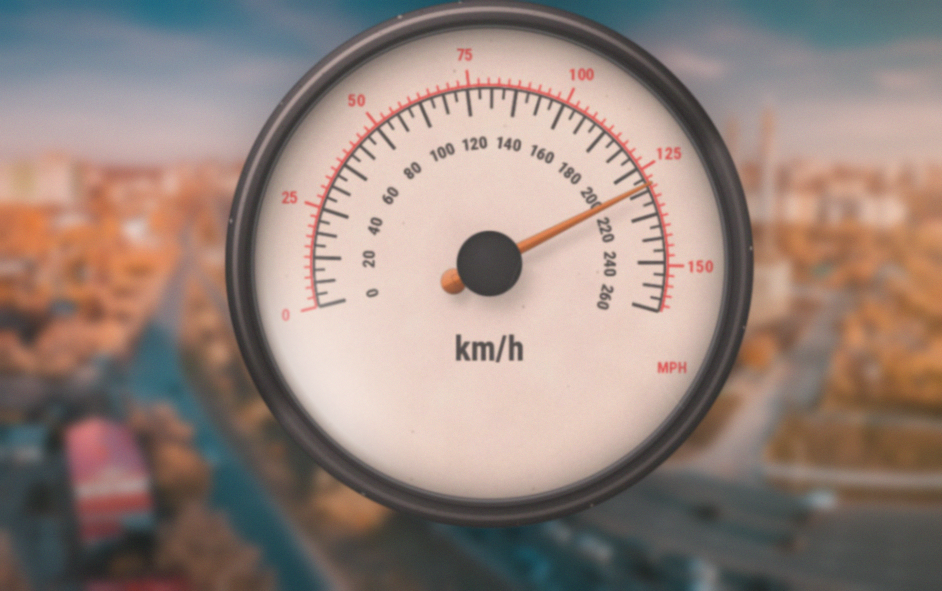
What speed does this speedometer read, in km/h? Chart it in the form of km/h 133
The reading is km/h 207.5
